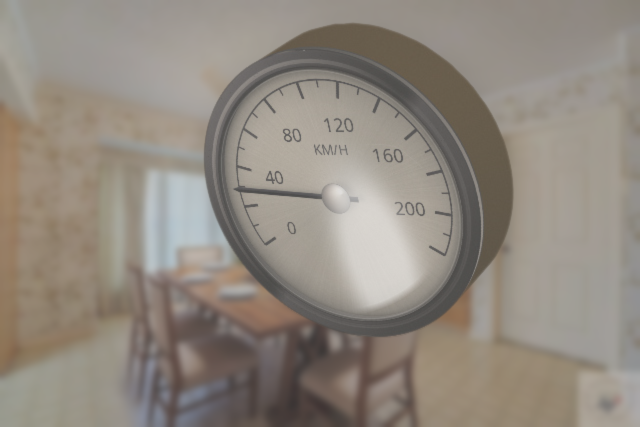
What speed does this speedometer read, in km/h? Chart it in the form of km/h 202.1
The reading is km/h 30
